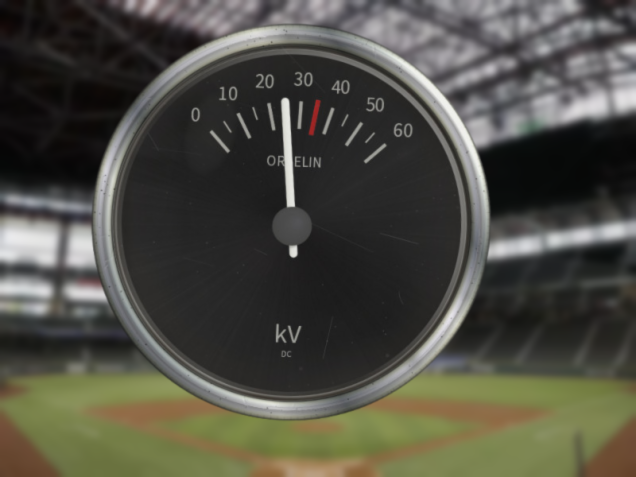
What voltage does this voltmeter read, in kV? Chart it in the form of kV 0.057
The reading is kV 25
